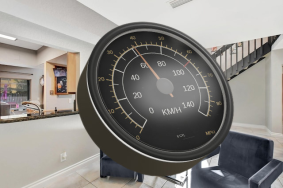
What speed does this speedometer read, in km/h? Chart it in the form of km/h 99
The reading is km/h 60
